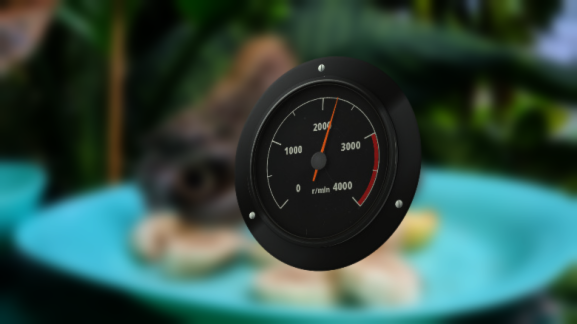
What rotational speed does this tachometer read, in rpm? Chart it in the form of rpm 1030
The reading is rpm 2250
